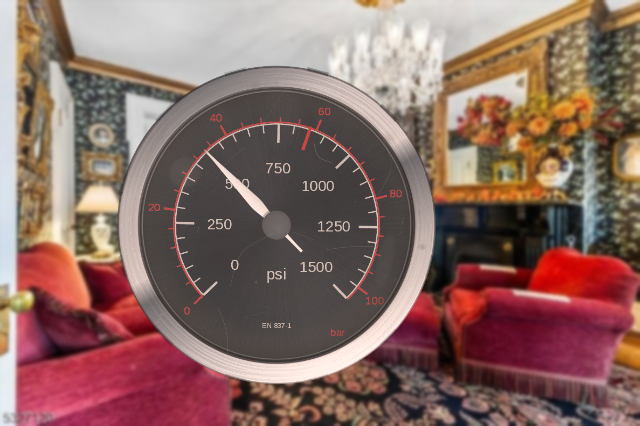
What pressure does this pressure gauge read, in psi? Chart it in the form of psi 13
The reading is psi 500
